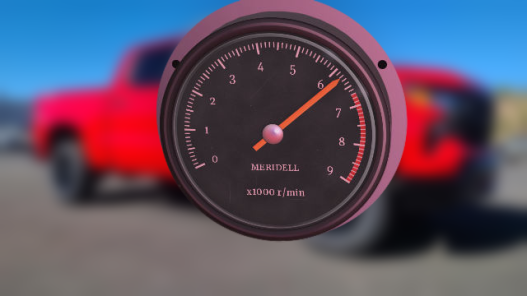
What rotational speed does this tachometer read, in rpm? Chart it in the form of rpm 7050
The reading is rpm 6200
